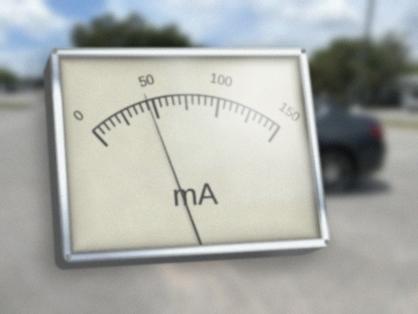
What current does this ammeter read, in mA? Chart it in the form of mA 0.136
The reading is mA 45
